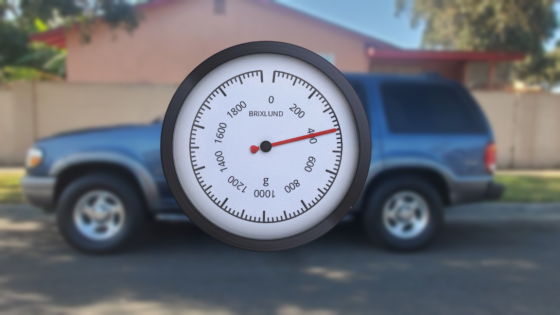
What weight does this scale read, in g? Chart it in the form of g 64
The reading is g 400
